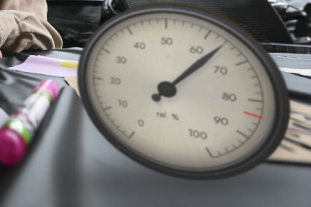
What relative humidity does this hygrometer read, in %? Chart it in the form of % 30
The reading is % 64
